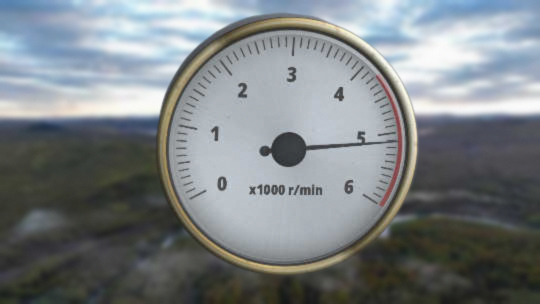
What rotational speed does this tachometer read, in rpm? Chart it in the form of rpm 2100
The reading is rpm 5100
